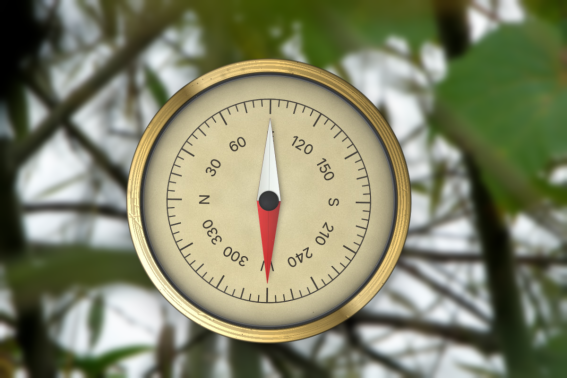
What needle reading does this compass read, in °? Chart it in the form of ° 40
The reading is ° 270
